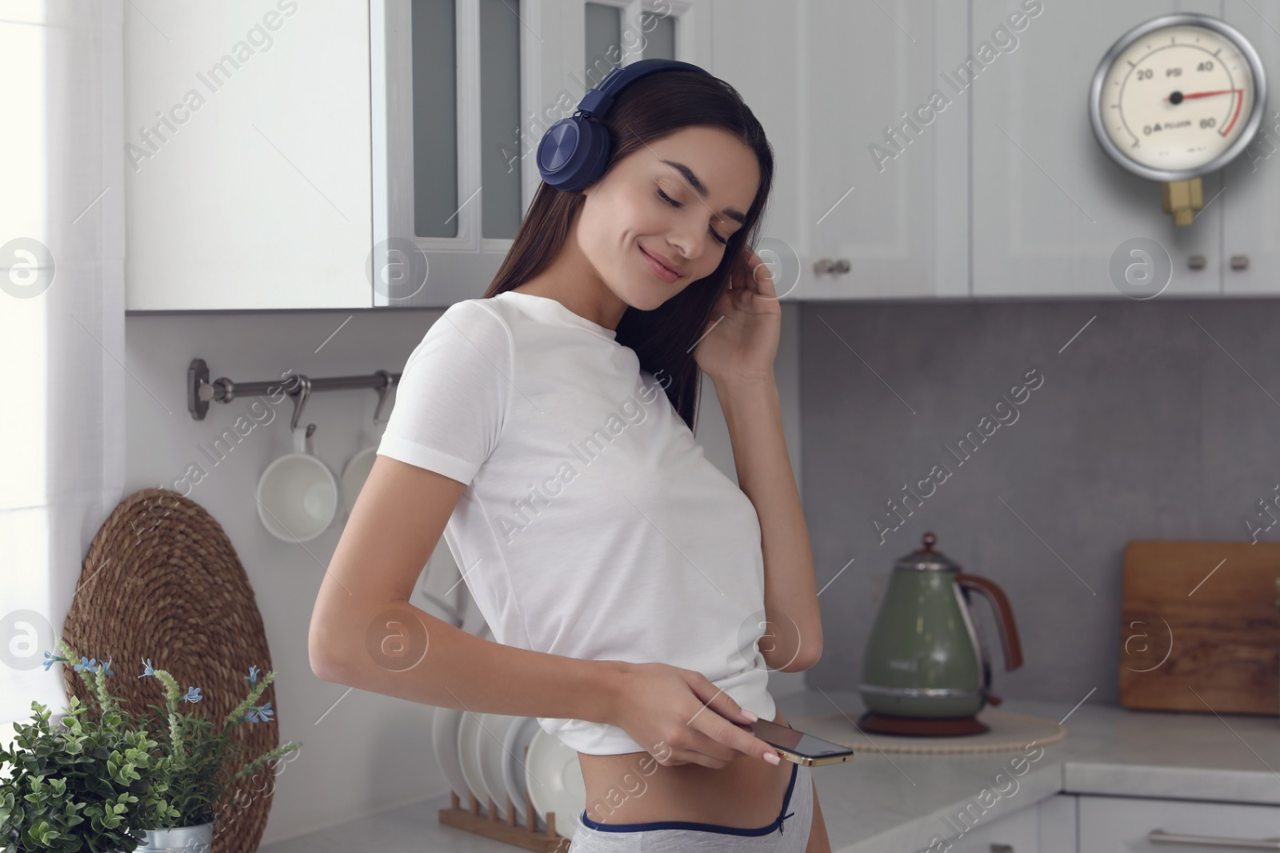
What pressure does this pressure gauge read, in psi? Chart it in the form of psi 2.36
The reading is psi 50
